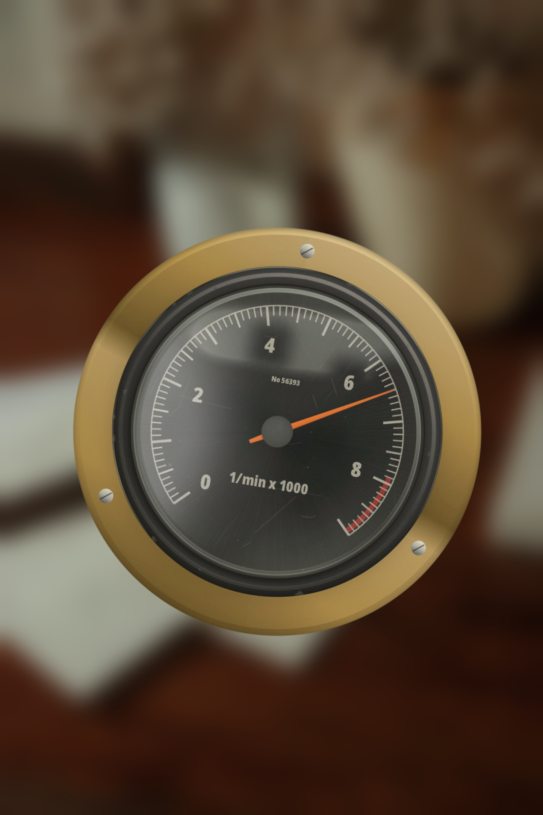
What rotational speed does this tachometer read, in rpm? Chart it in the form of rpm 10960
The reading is rpm 6500
